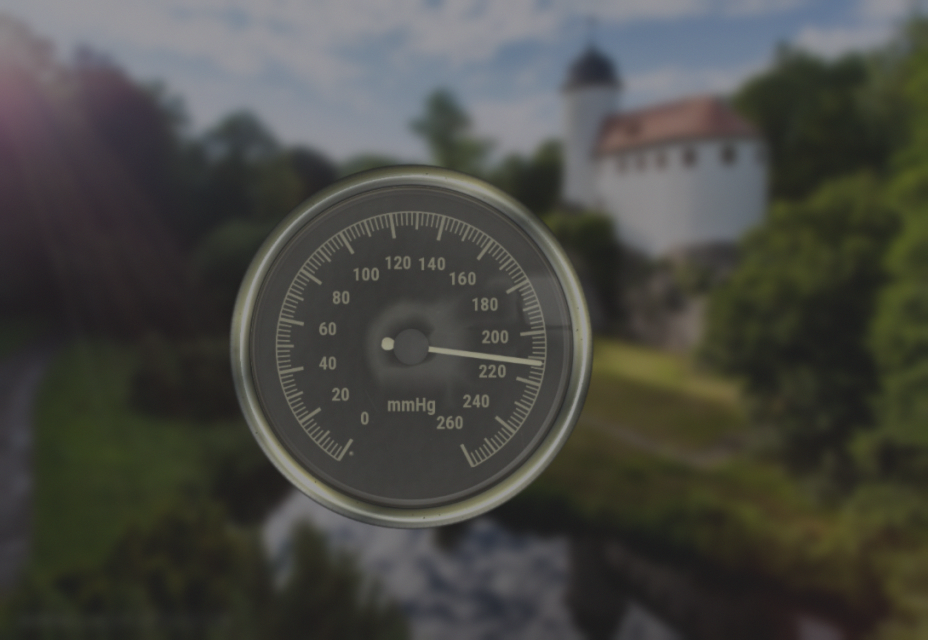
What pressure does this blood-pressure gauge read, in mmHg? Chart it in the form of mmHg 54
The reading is mmHg 212
